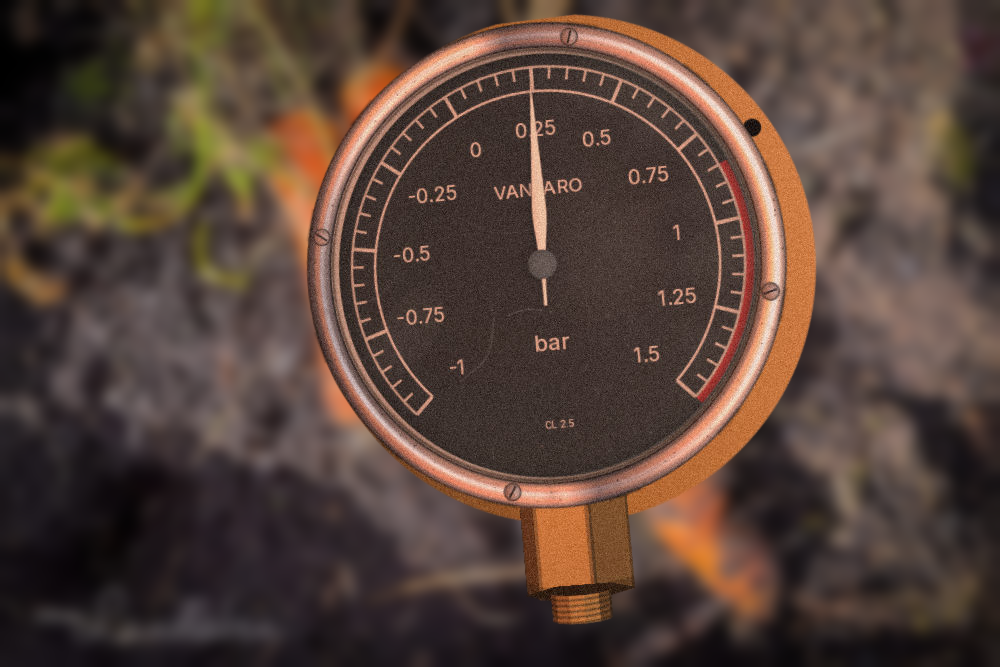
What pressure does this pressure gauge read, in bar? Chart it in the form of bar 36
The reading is bar 0.25
